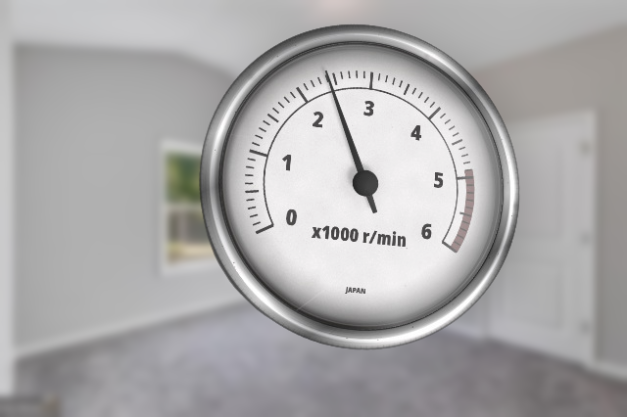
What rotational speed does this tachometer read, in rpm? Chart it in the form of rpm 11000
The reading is rpm 2400
